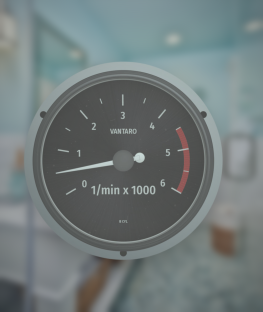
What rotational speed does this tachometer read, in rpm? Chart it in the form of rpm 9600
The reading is rpm 500
